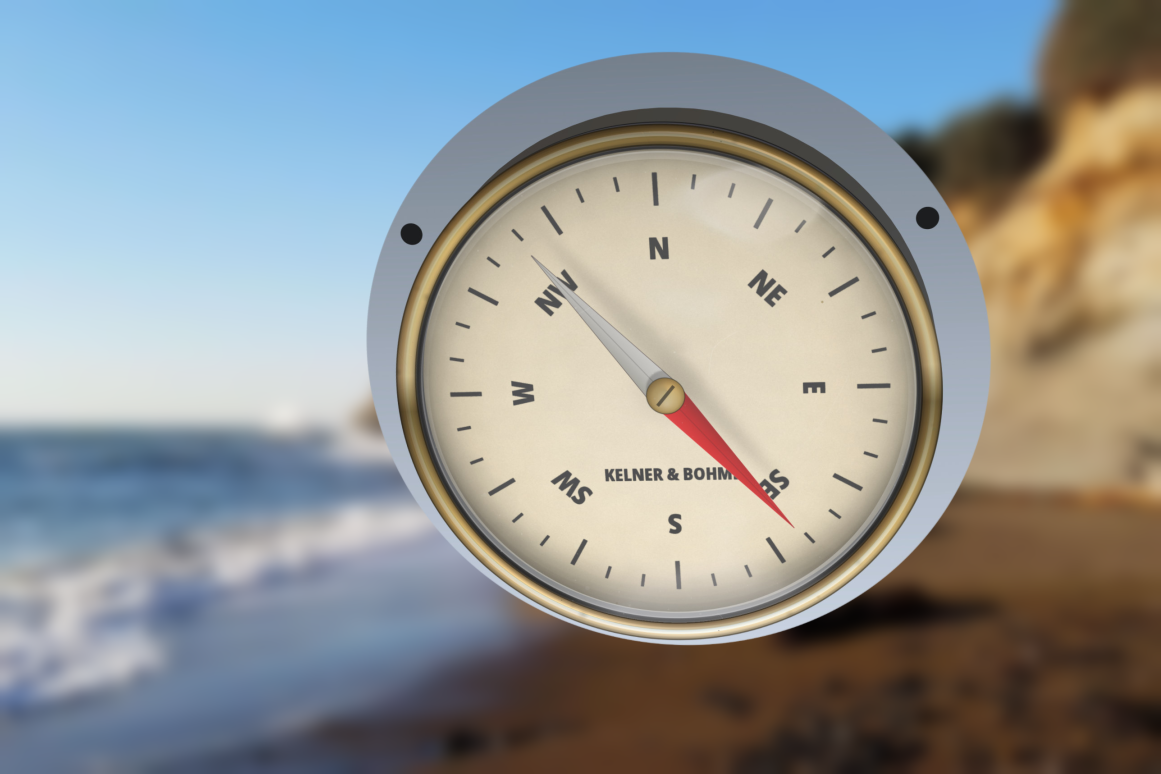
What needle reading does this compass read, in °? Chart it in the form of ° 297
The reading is ° 140
